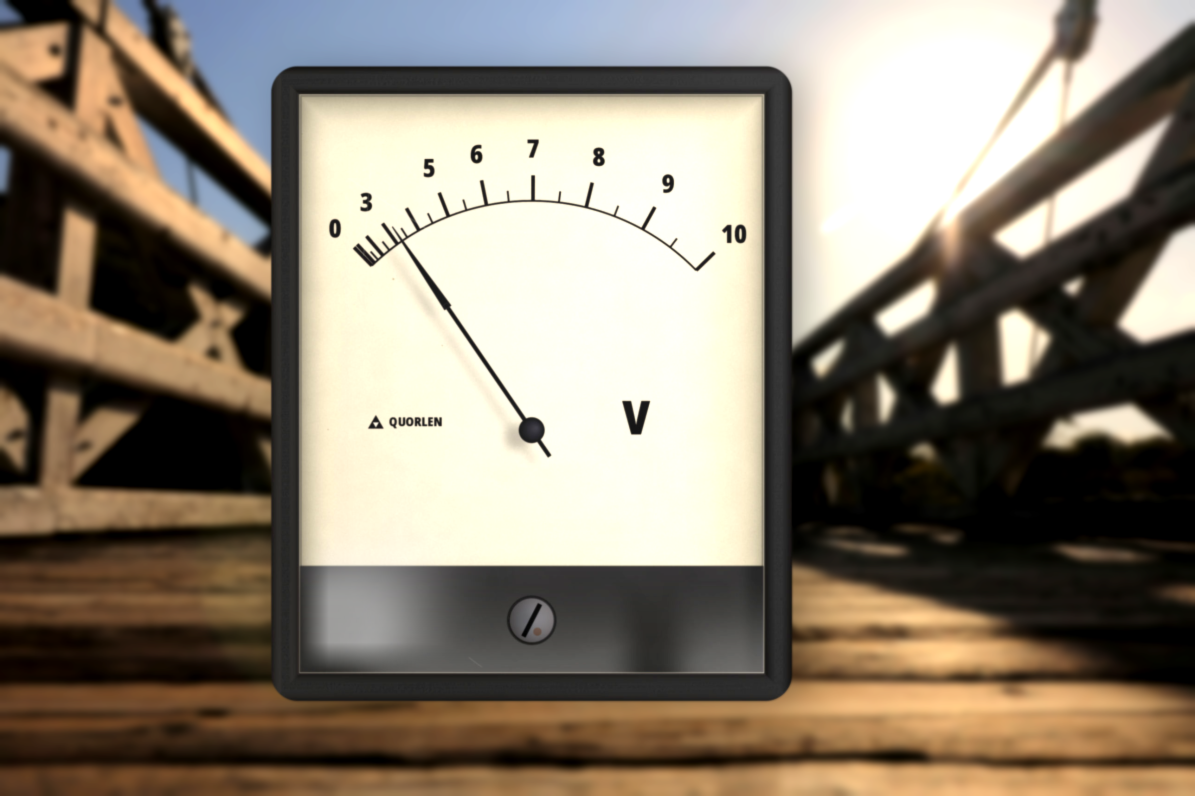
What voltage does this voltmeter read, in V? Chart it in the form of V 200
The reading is V 3.25
